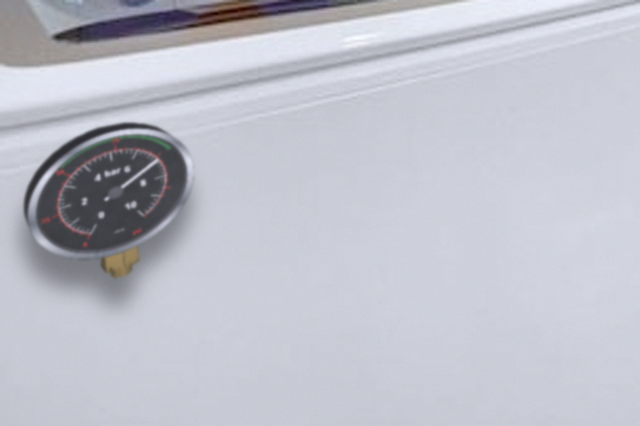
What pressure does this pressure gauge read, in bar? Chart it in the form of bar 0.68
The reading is bar 7
